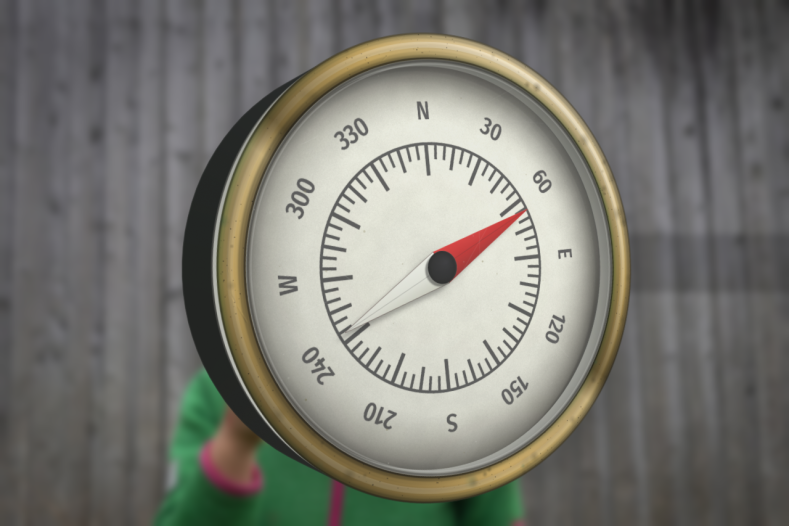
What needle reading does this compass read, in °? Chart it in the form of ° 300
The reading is ° 65
